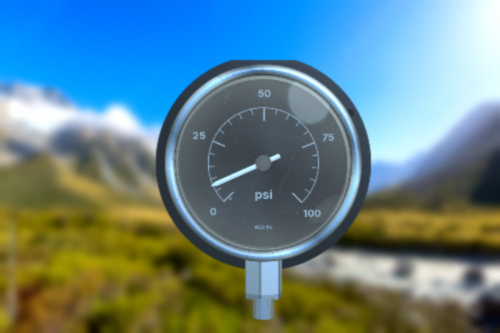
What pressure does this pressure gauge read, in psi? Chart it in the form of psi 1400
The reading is psi 7.5
